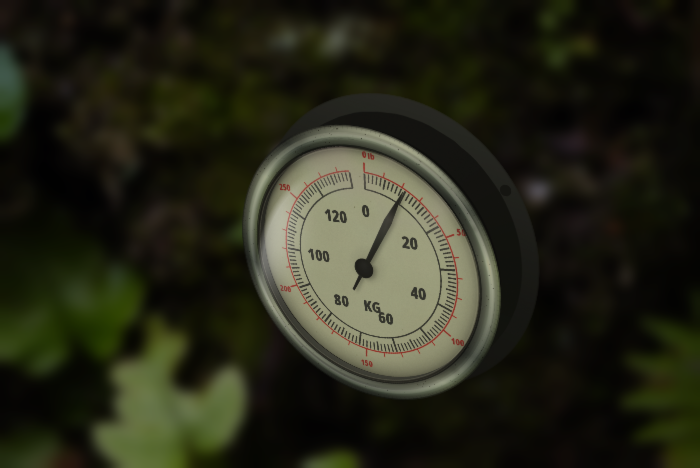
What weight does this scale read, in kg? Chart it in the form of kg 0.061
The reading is kg 10
